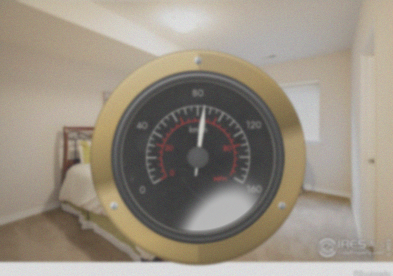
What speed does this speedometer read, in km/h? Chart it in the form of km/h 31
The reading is km/h 85
